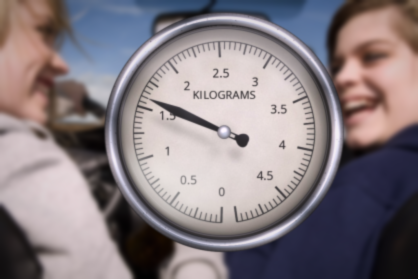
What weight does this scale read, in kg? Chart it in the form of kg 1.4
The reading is kg 1.6
